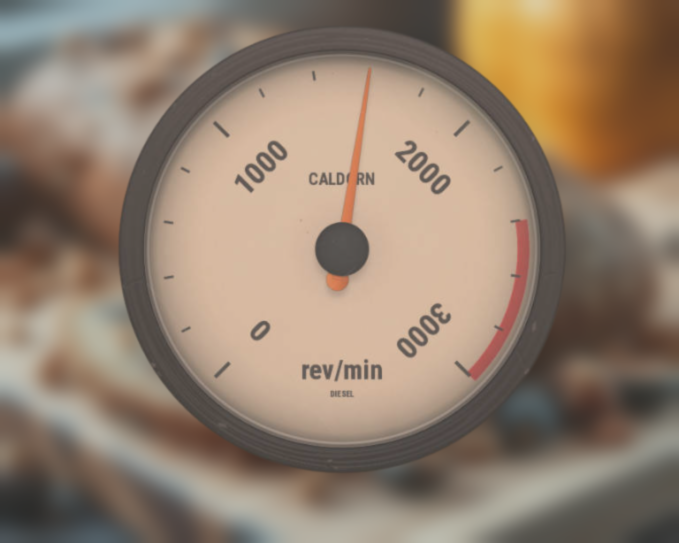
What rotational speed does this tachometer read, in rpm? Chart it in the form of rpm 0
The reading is rpm 1600
